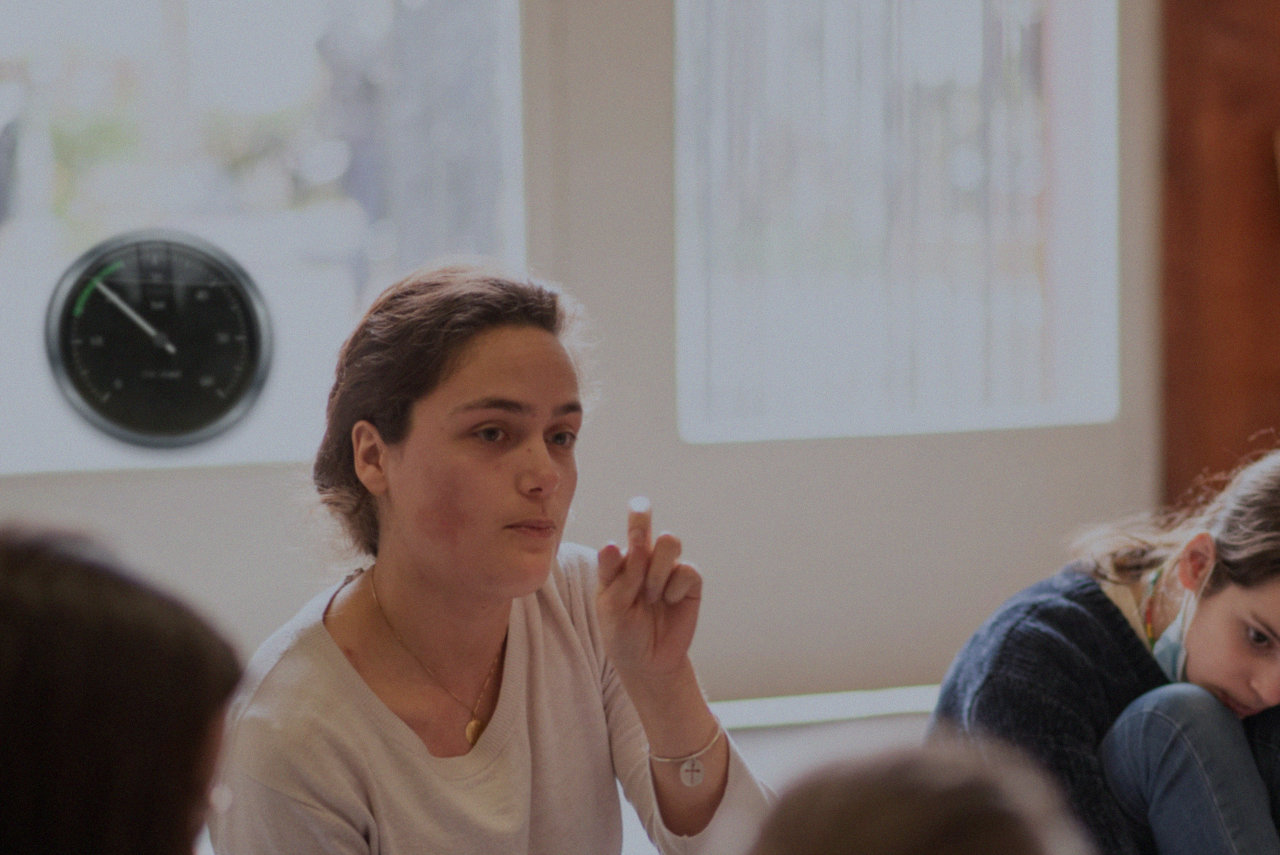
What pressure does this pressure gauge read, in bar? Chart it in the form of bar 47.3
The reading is bar 20
